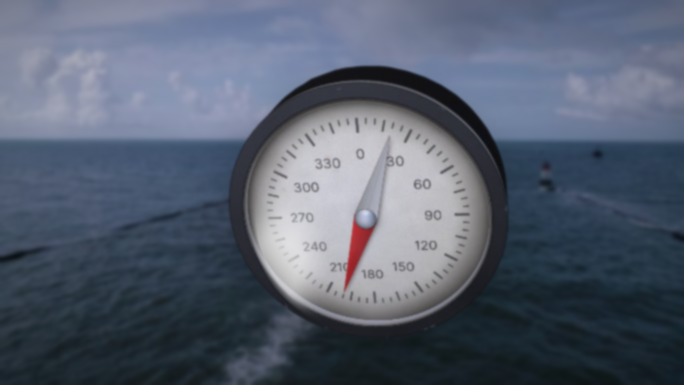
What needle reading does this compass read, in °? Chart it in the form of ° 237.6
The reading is ° 200
